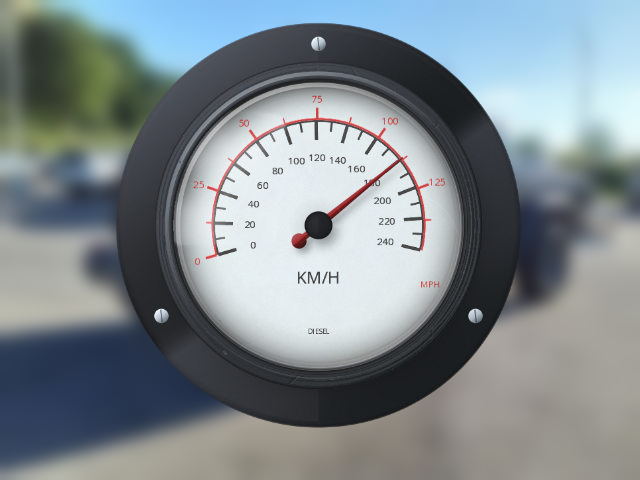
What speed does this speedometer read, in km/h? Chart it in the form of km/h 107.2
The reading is km/h 180
